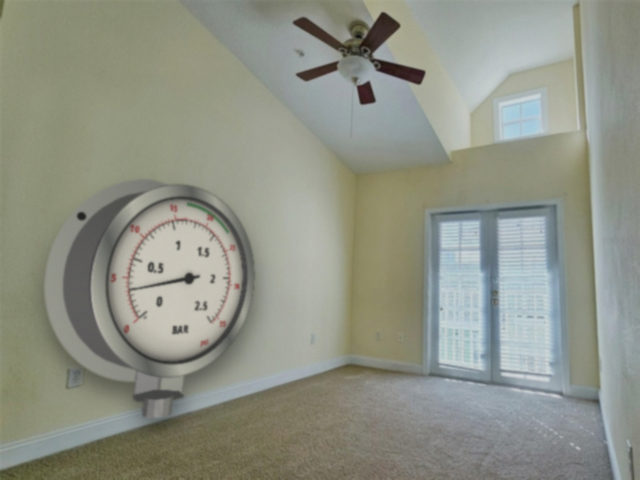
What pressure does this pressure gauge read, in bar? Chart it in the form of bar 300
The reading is bar 0.25
